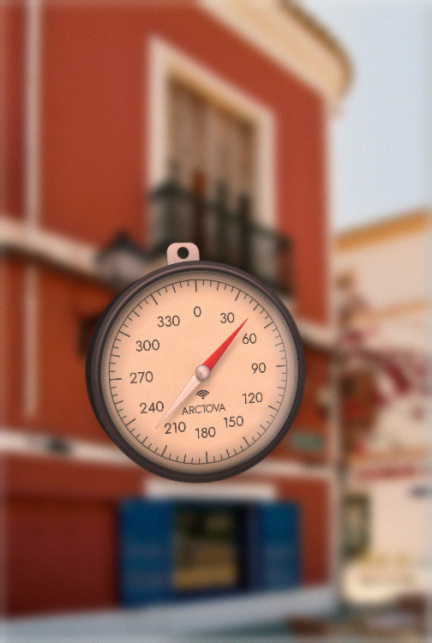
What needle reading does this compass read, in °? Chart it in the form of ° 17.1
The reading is ° 45
